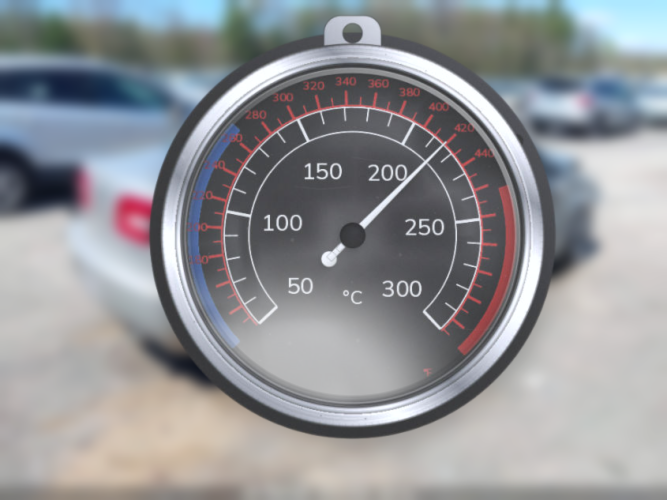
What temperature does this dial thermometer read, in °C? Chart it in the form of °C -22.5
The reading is °C 215
